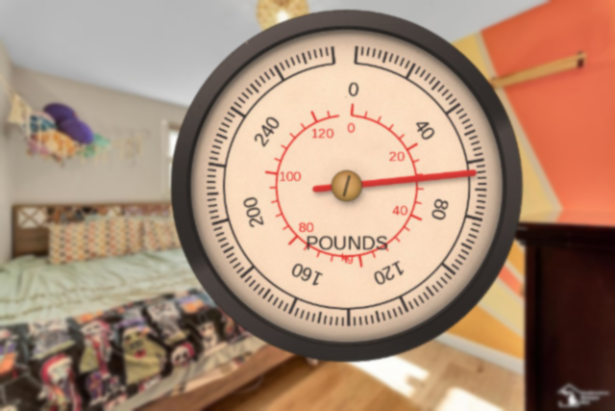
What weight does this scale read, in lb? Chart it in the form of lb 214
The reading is lb 64
